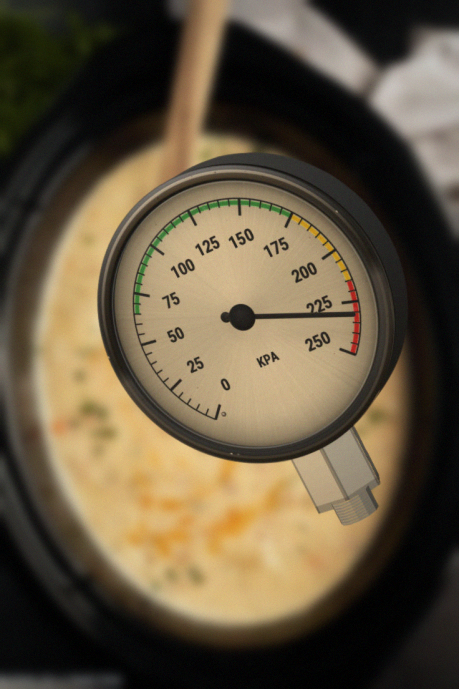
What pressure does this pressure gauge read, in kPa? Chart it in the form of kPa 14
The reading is kPa 230
